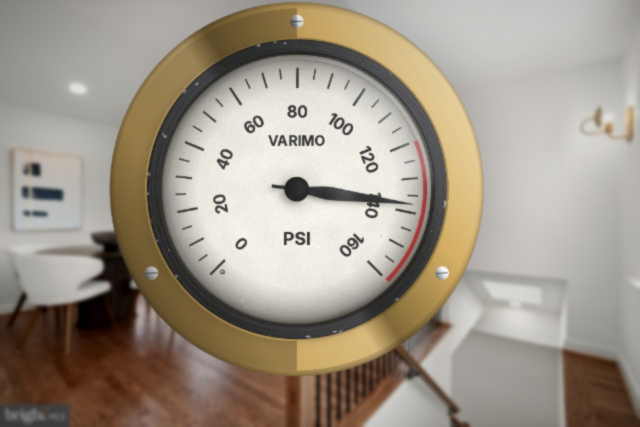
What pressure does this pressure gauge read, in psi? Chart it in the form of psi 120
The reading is psi 137.5
